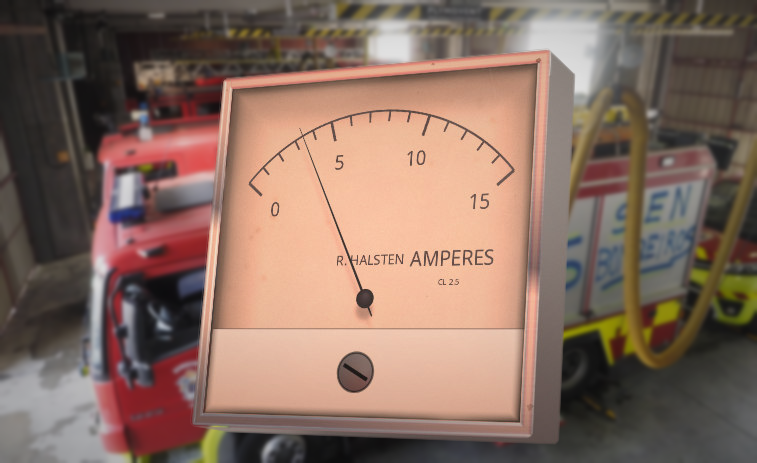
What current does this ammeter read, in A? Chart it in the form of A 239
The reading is A 3.5
